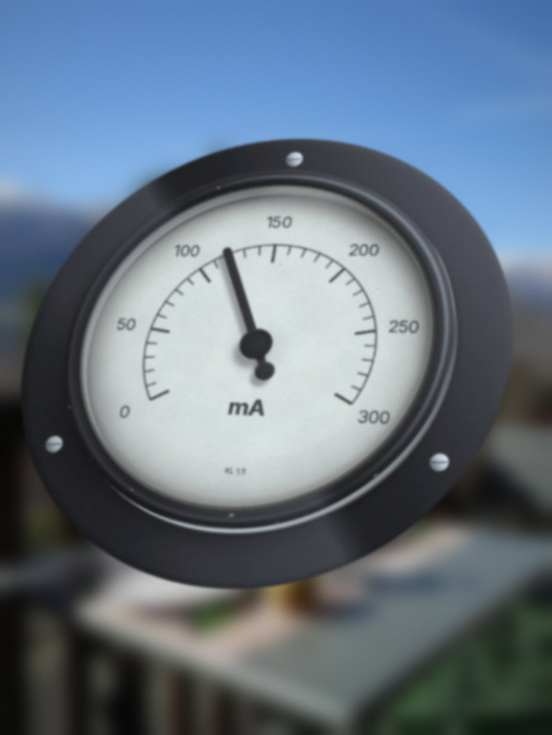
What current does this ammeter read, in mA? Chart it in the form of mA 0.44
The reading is mA 120
